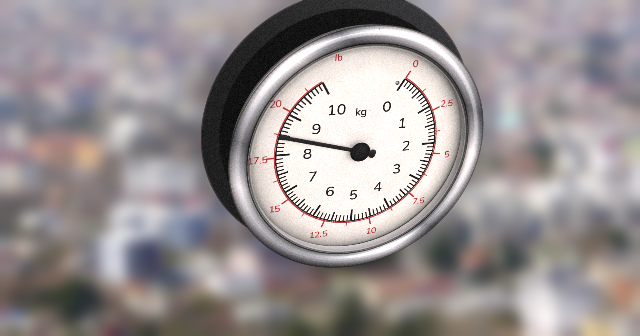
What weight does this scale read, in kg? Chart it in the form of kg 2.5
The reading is kg 8.5
